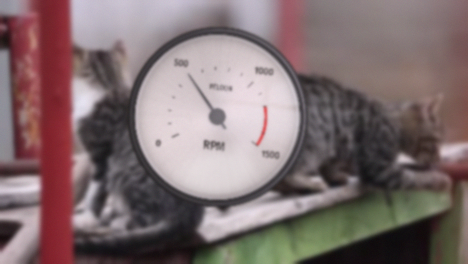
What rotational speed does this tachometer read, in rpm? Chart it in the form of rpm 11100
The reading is rpm 500
